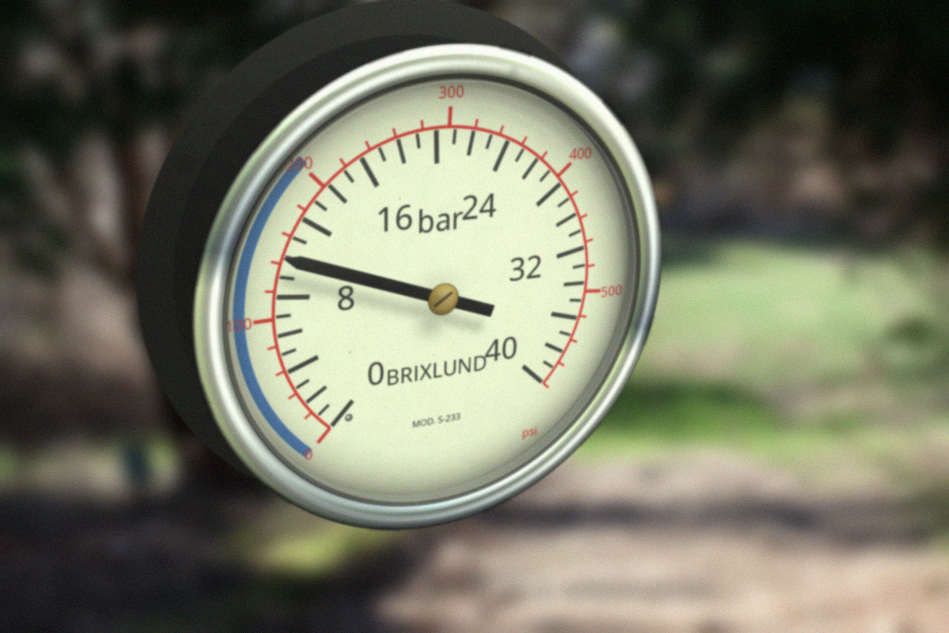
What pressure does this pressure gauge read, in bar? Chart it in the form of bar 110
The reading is bar 10
